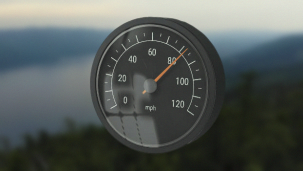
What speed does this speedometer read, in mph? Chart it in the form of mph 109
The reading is mph 82.5
